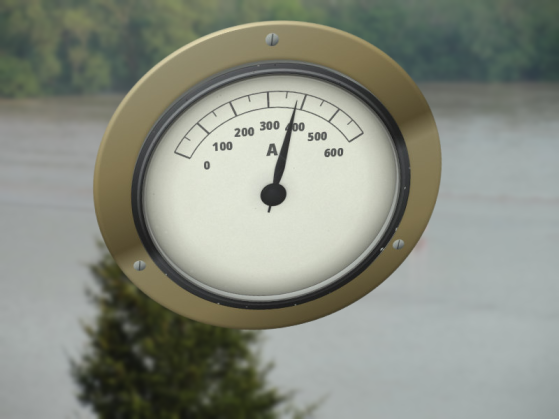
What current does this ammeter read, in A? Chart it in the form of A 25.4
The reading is A 375
